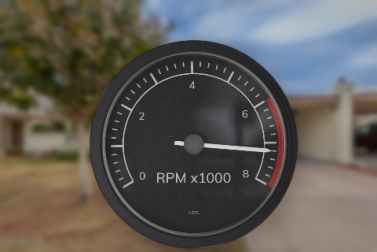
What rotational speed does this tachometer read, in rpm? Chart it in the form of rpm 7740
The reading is rpm 7200
